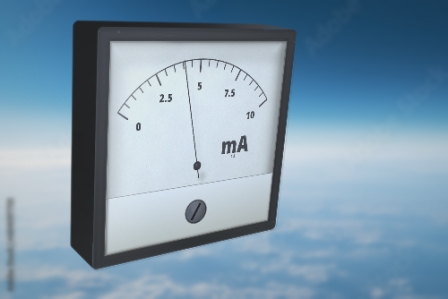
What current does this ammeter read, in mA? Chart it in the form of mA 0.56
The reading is mA 4
